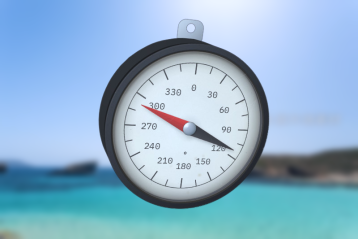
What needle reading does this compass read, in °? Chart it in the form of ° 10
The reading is ° 292.5
